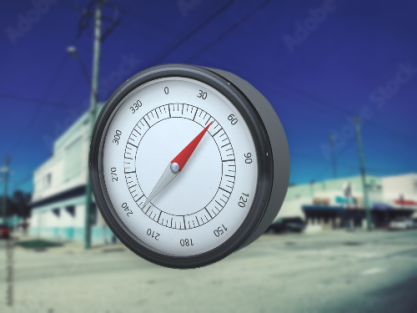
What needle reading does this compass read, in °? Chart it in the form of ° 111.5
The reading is ° 50
